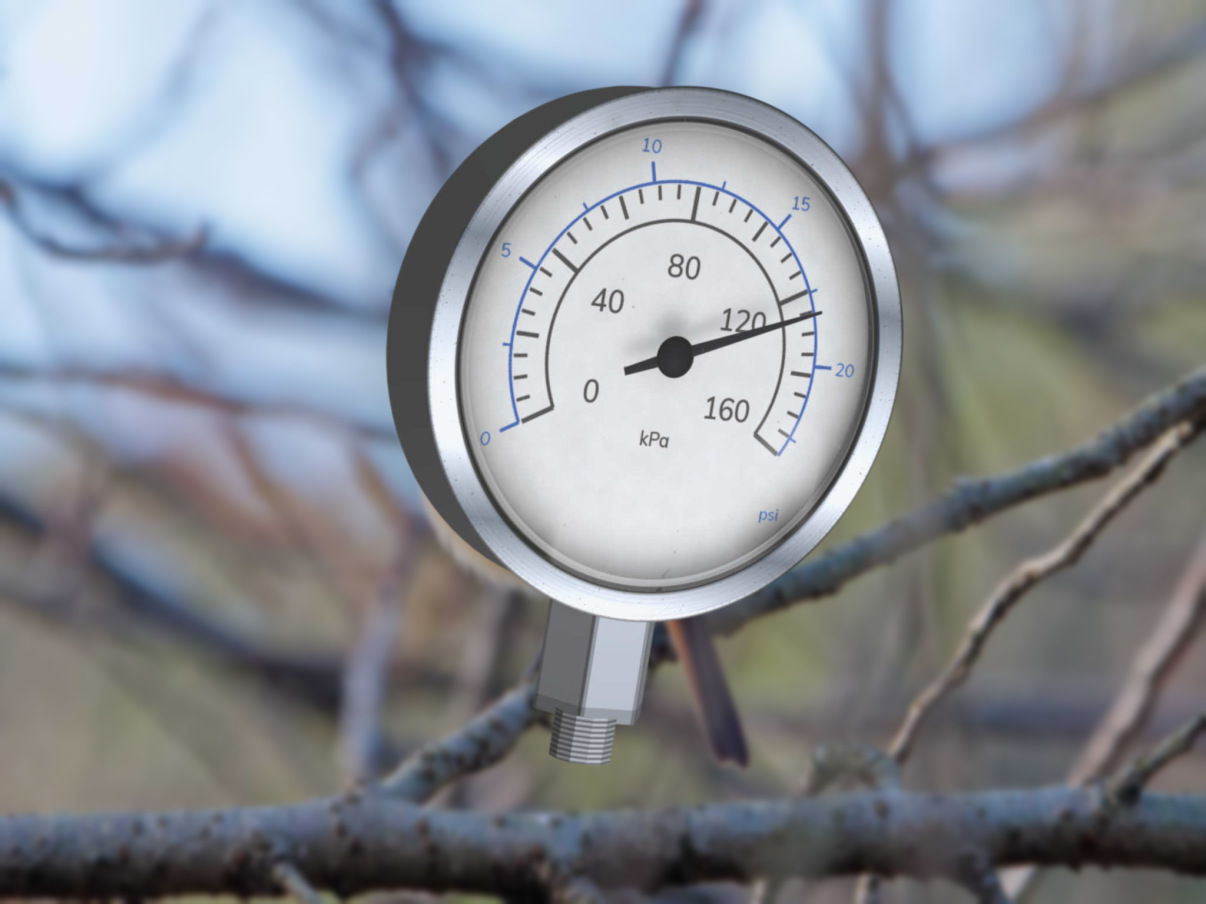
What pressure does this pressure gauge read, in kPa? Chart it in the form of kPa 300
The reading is kPa 125
